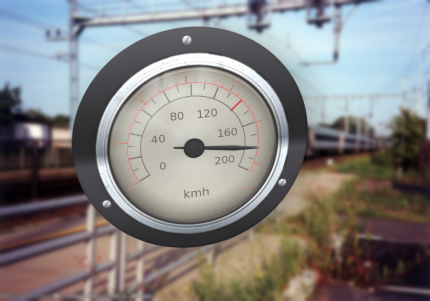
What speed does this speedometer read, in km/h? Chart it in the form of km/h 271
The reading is km/h 180
